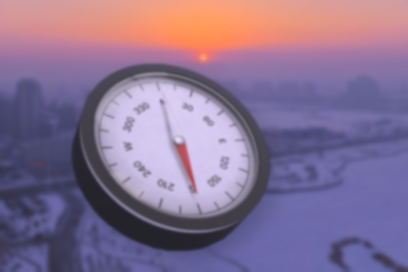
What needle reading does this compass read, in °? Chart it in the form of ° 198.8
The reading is ° 180
